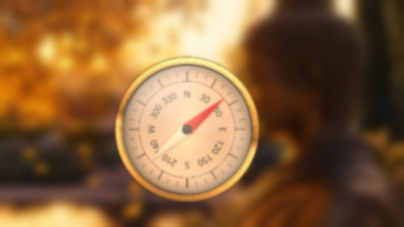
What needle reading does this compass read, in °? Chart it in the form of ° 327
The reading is ° 50
